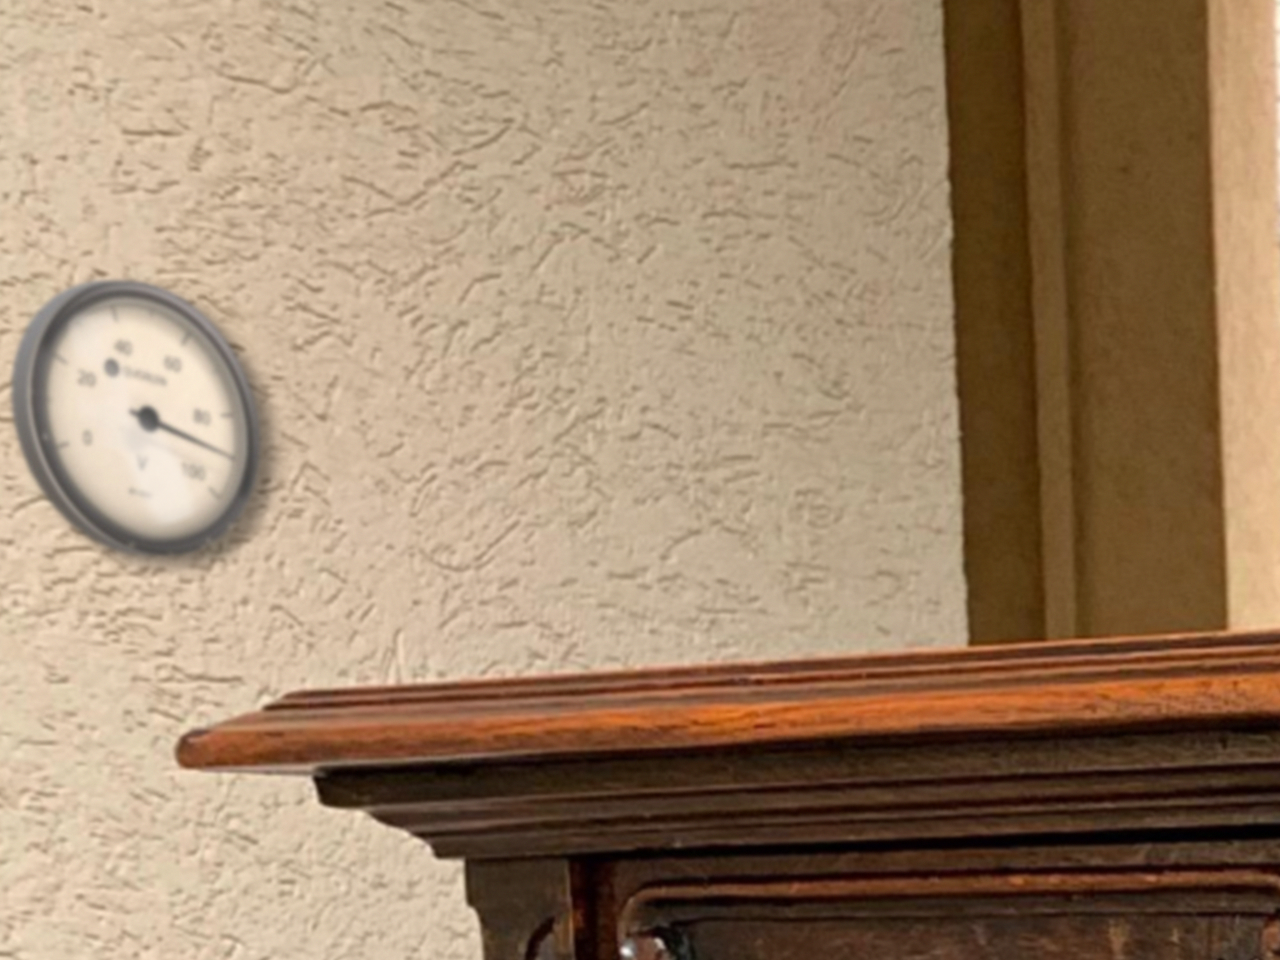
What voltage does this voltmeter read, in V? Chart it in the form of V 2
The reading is V 90
